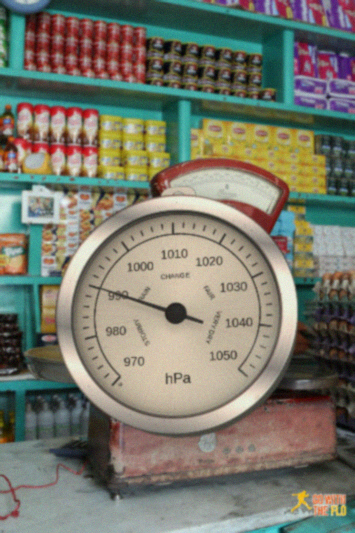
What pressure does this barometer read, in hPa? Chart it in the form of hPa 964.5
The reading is hPa 990
